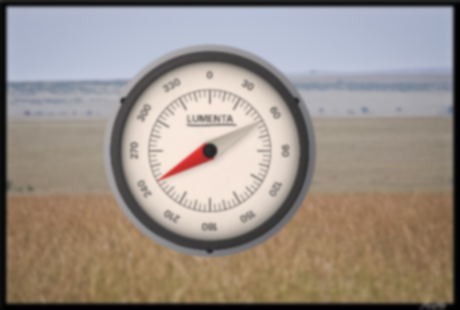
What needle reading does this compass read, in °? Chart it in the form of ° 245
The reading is ° 240
